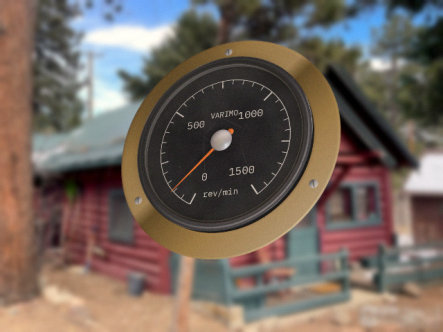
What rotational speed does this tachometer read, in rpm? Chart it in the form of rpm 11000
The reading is rpm 100
